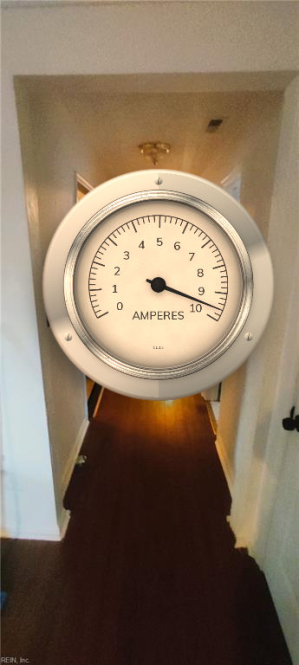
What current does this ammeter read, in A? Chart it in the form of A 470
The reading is A 9.6
